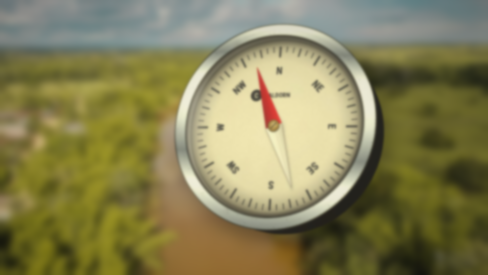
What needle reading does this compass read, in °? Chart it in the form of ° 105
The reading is ° 340
